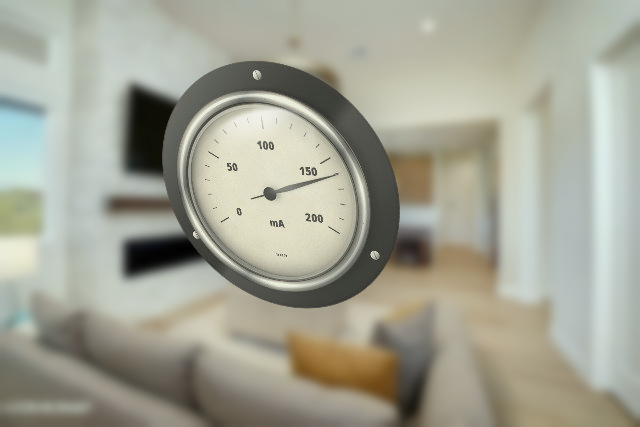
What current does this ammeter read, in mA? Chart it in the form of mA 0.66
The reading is mA 160
